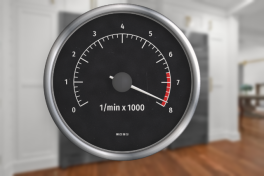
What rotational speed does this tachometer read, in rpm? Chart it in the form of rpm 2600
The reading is rpm 7800
